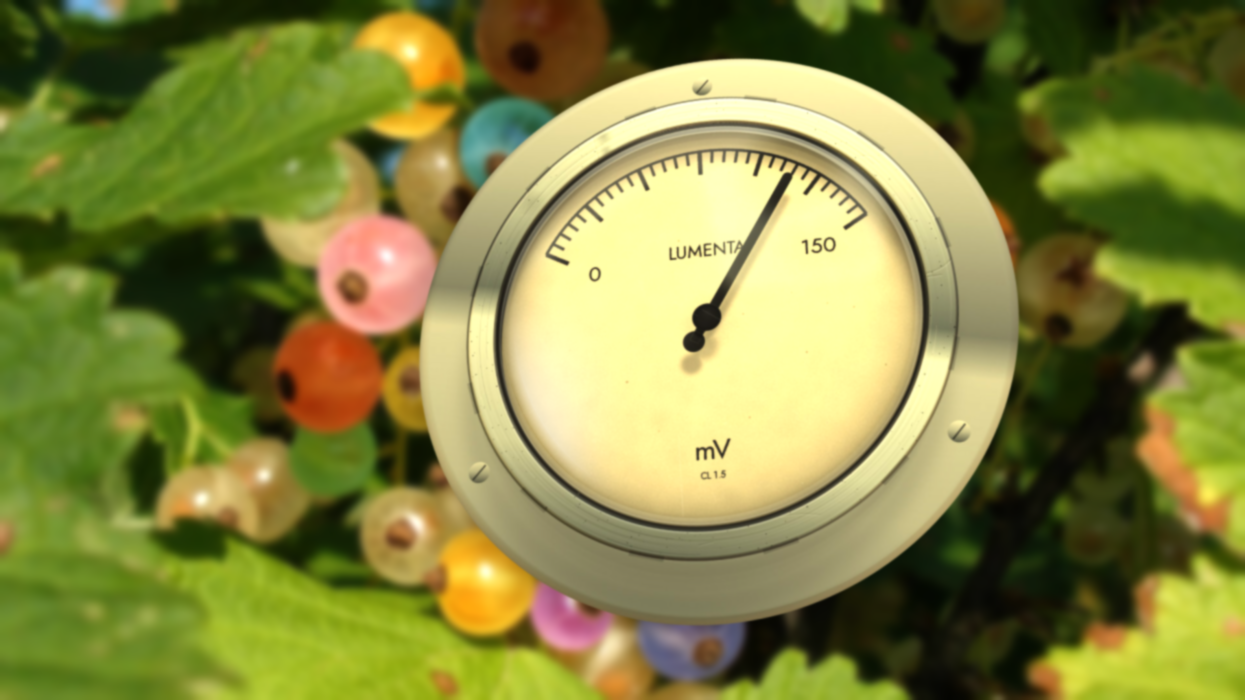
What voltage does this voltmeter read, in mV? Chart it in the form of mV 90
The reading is mV 115
